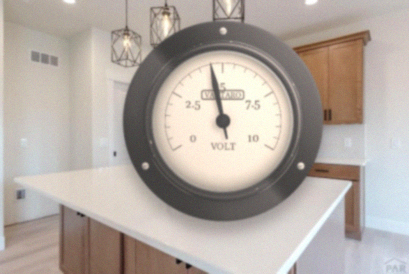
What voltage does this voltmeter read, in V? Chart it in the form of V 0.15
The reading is V 4.5
